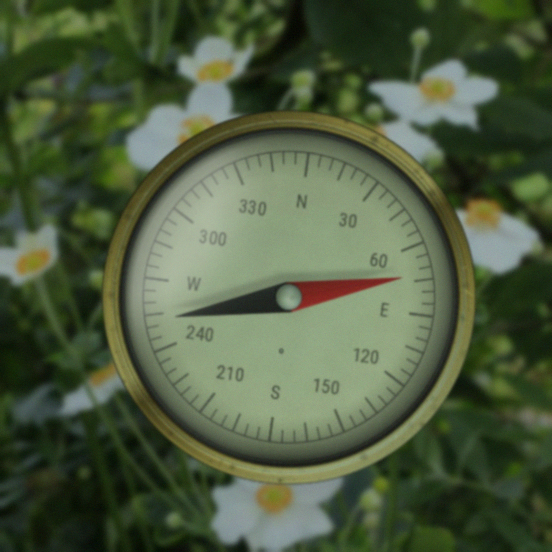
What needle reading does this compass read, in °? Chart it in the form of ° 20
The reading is ° 72.5
